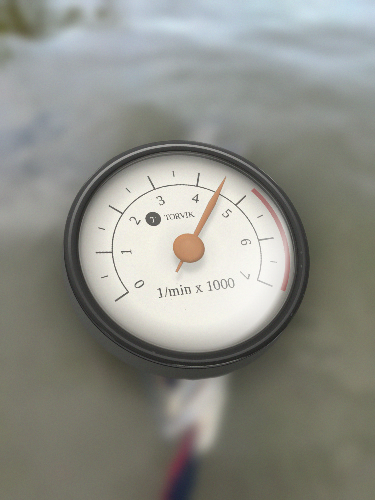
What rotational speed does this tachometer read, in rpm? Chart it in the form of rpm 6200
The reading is rpm 4500
